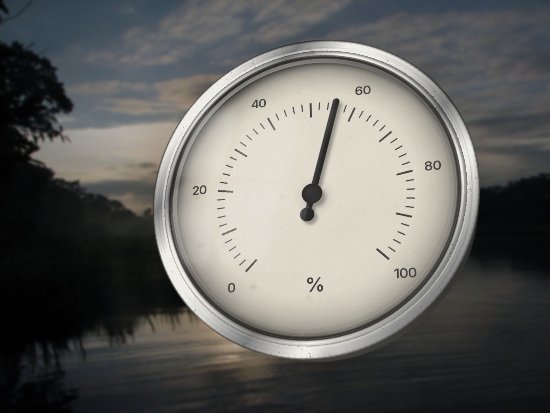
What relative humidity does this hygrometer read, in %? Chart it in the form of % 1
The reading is % 56
